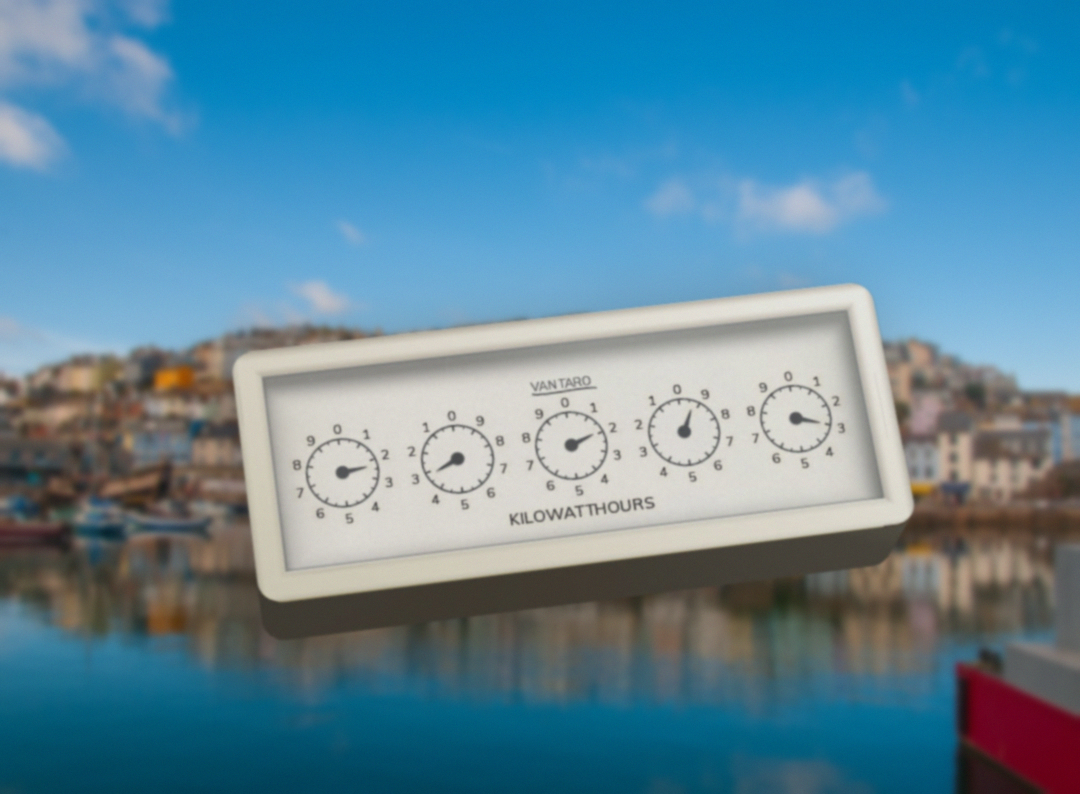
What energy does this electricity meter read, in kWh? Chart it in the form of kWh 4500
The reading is kWh 23193
